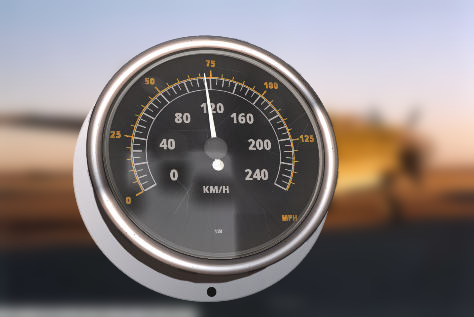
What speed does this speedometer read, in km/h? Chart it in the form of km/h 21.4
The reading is km/h 115
